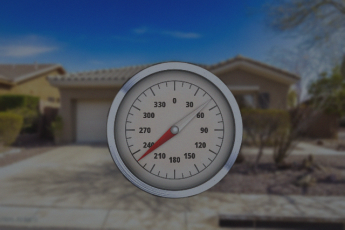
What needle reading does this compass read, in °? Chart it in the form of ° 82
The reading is ° 230
